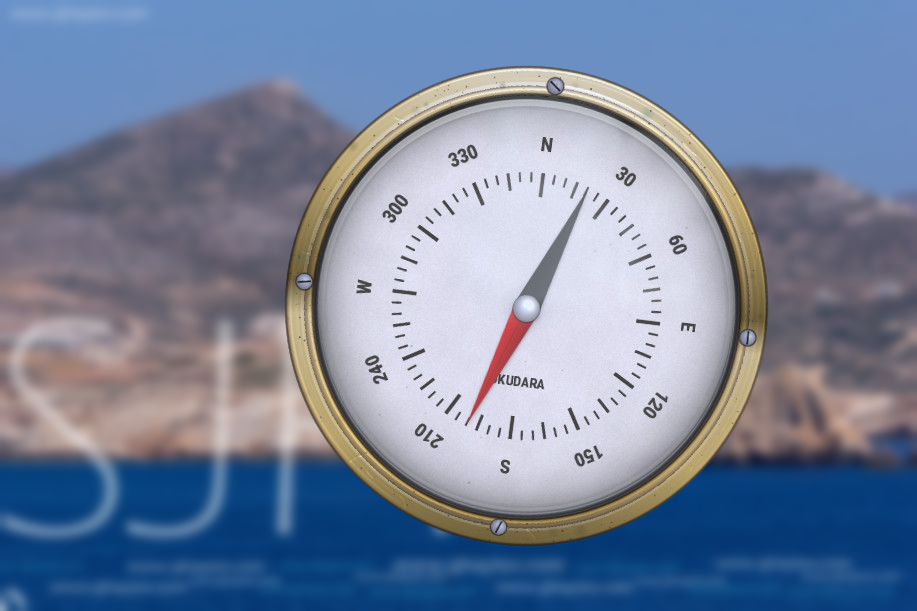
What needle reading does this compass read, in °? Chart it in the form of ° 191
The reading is ° 200
